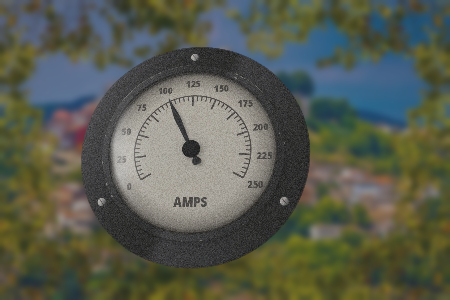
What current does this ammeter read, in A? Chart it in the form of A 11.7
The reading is A 100
